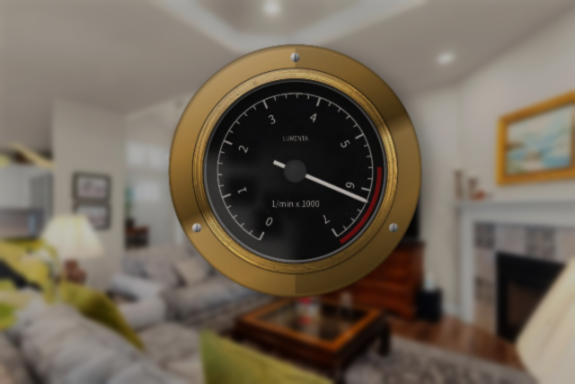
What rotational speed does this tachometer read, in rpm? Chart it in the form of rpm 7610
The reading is rpm 6200
